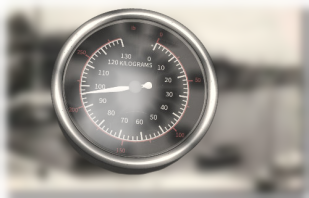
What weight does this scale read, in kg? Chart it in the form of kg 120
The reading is kg 96
